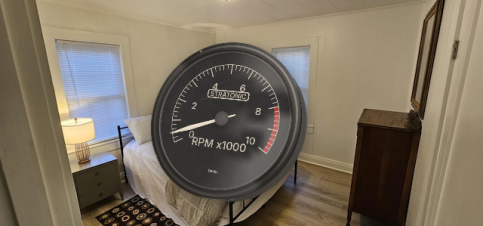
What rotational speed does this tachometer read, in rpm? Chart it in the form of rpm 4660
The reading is rpm 400
